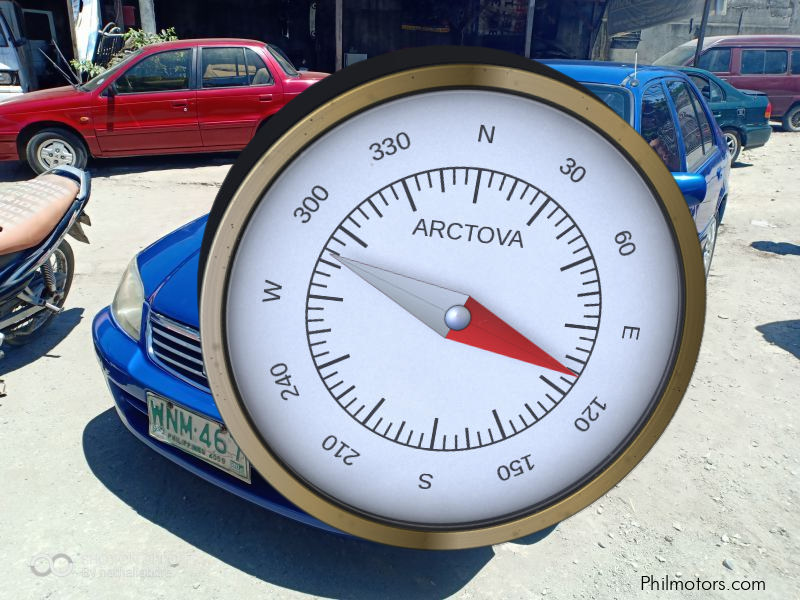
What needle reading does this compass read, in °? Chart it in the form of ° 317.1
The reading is ° 110
